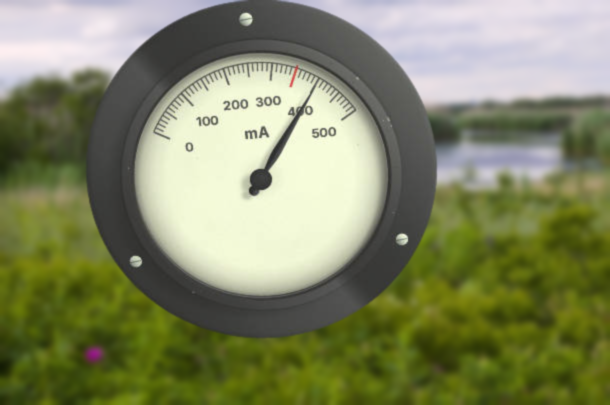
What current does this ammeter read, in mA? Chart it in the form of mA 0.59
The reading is mA 400
